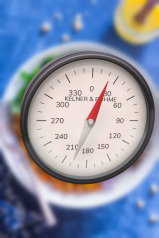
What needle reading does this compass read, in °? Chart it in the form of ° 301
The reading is ° 20
